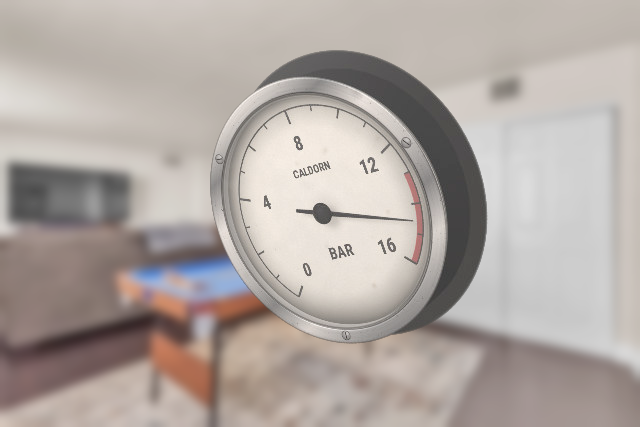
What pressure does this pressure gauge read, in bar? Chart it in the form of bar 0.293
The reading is bar 14.5
